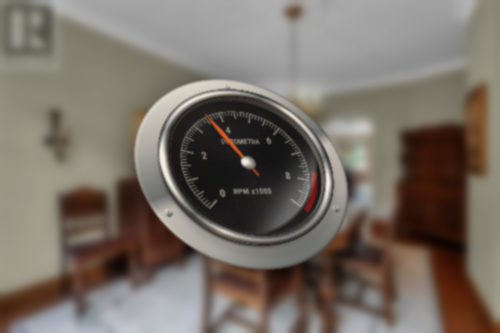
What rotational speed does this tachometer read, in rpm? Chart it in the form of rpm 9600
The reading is rpm 3500
